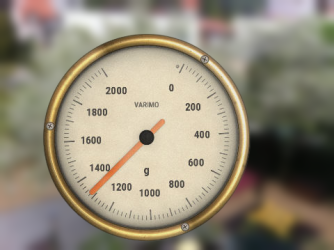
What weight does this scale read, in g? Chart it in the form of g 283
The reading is g 1320
